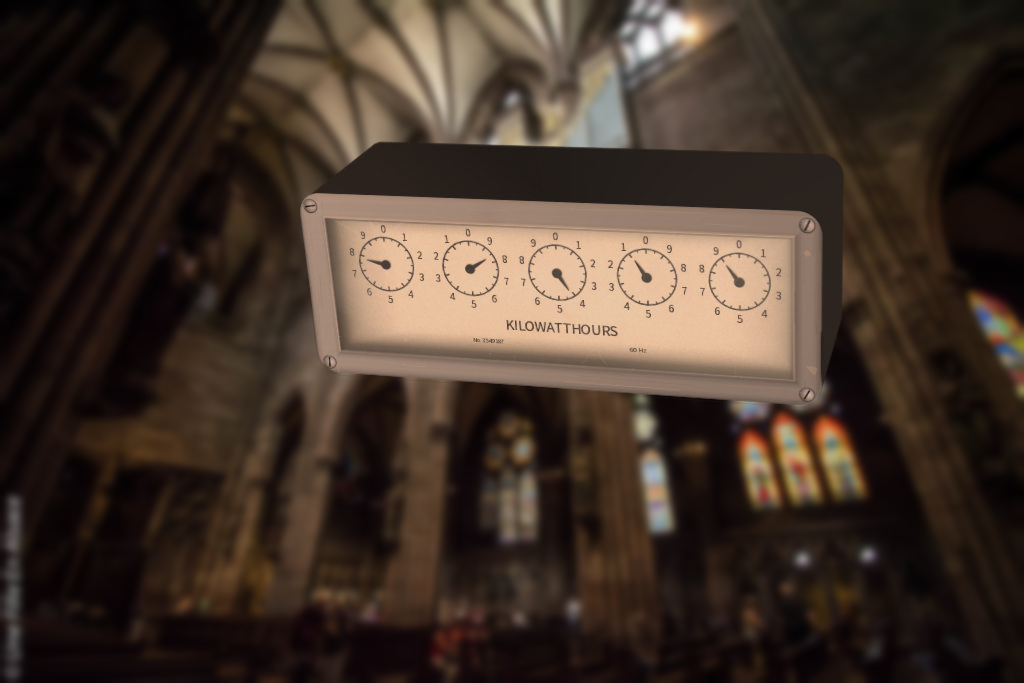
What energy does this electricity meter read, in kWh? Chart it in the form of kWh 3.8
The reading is kWh 78409
